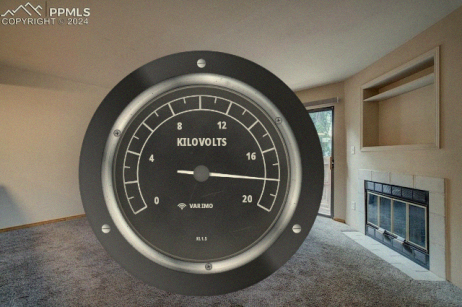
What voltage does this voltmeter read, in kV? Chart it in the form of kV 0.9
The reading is kV 18
